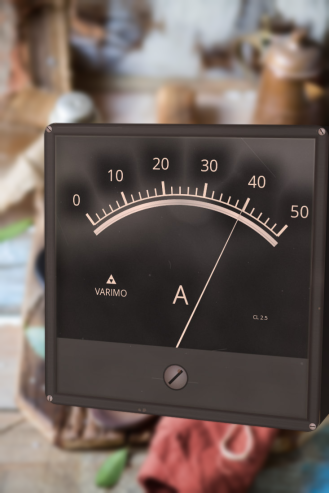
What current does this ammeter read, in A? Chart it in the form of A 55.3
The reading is A 40
